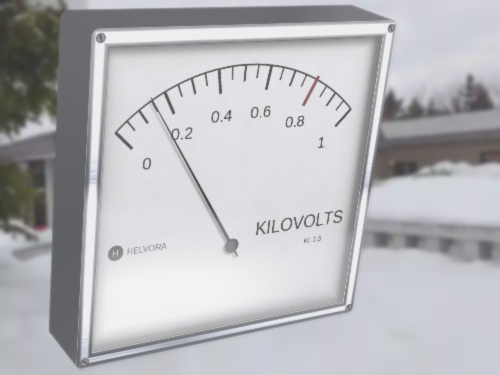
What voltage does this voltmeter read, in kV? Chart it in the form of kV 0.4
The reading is kV 0.15
